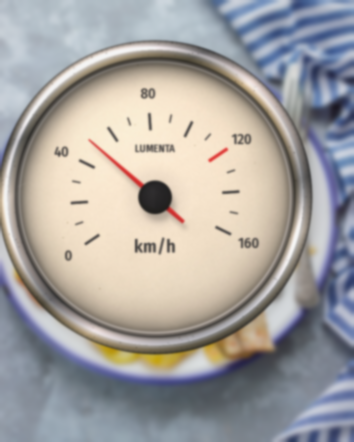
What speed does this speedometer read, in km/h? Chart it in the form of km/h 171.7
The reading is km/h 50
